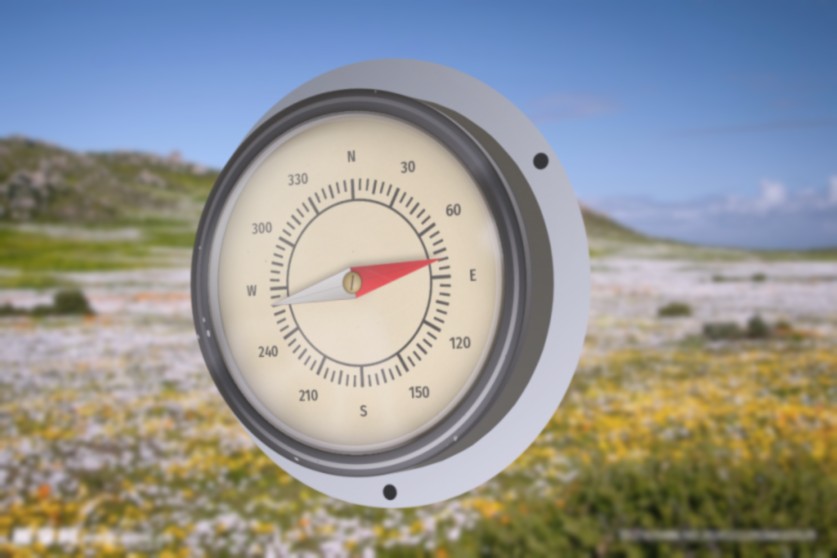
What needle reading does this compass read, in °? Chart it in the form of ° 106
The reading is ° 80
